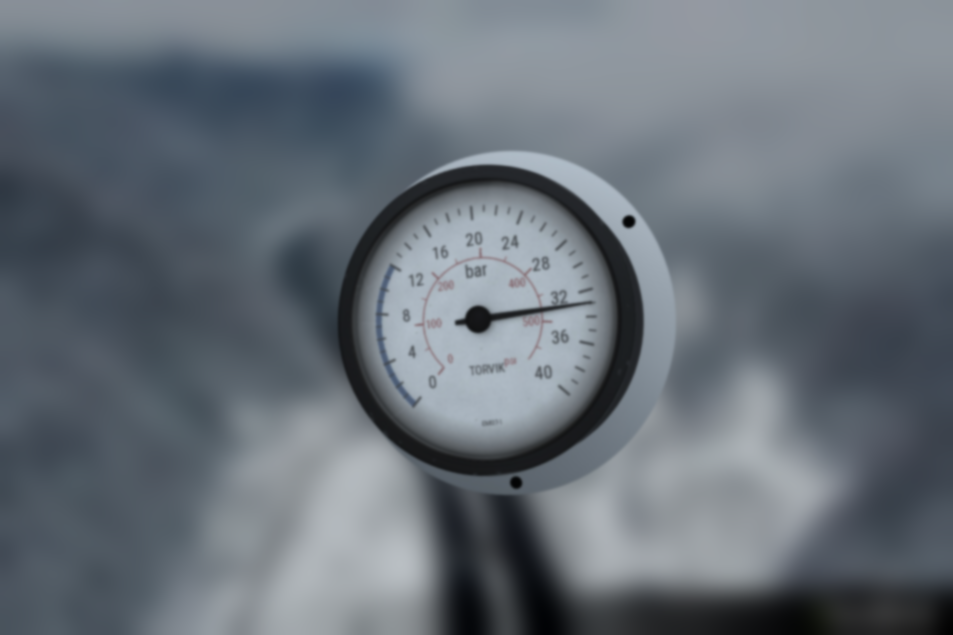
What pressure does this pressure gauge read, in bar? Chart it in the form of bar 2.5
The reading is bar 33
